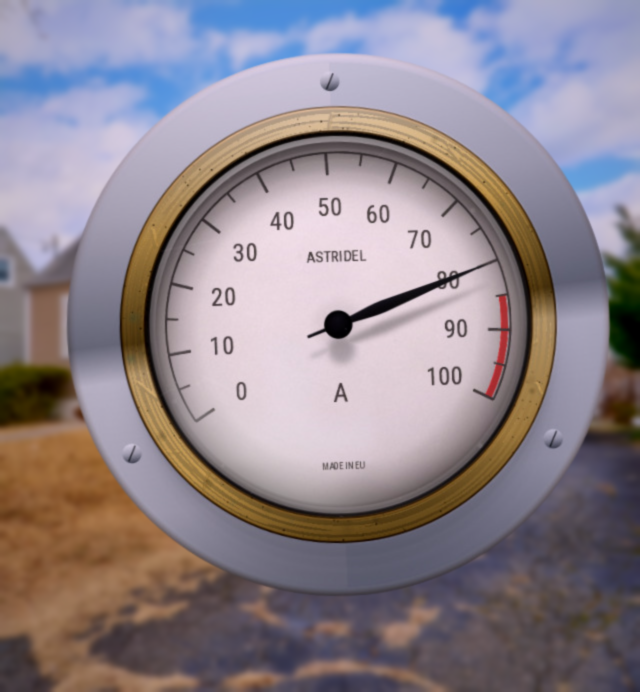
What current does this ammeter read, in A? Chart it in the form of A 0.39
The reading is A 80
